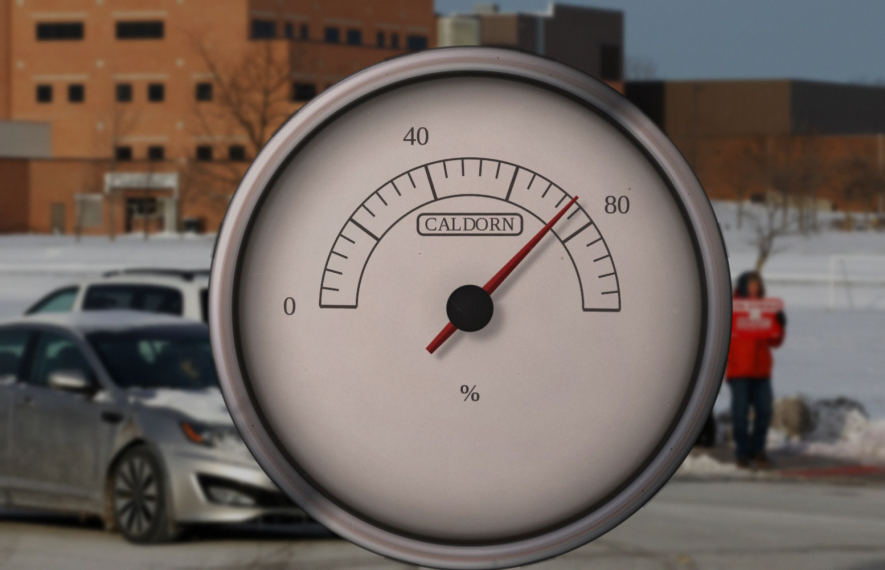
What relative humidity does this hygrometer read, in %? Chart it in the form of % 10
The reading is % 74
